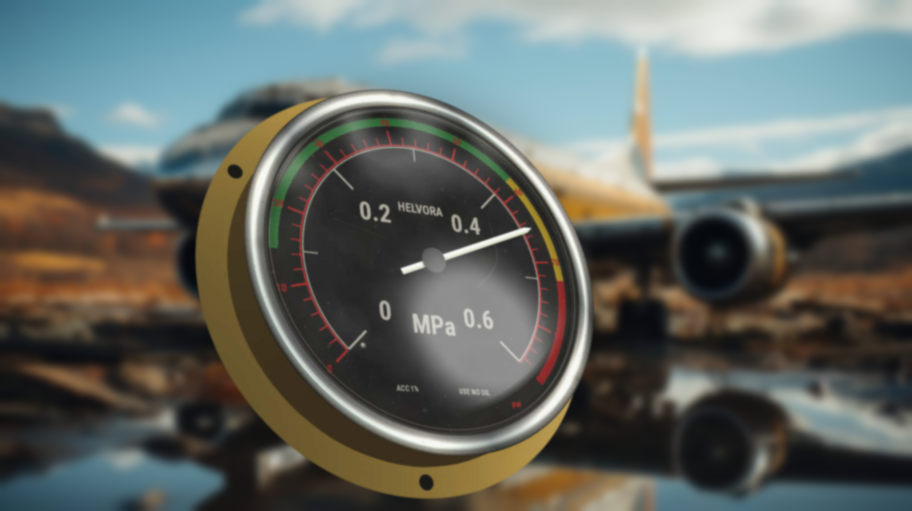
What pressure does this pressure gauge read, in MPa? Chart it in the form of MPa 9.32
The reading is MPa 0.45
